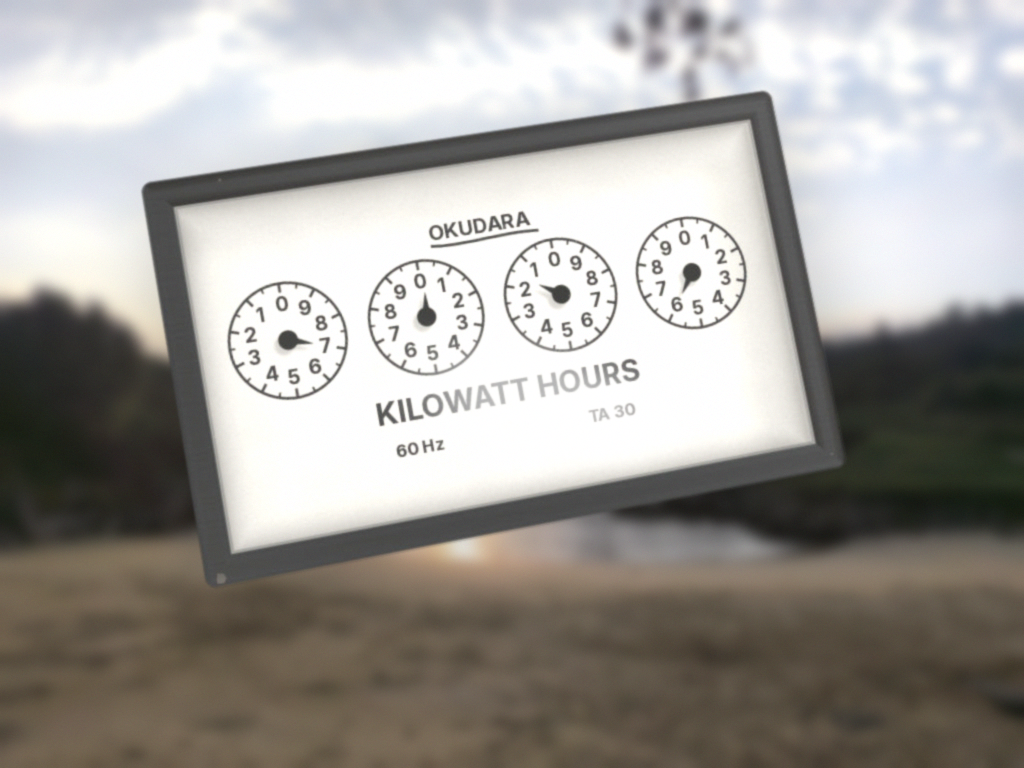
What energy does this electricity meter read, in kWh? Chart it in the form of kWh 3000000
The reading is kWh 7016
